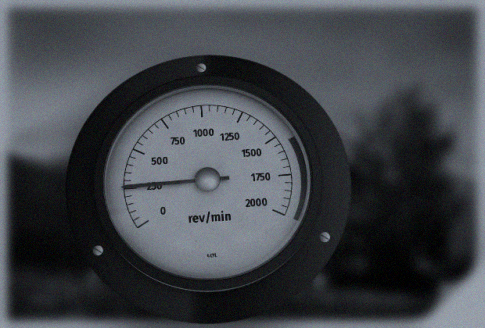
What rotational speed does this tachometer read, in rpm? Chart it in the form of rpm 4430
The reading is rpm 250
